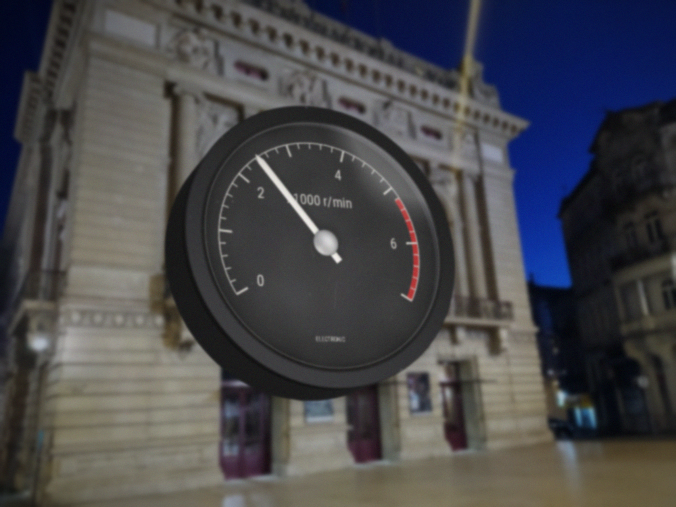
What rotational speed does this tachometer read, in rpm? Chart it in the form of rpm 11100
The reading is rpm 2400
